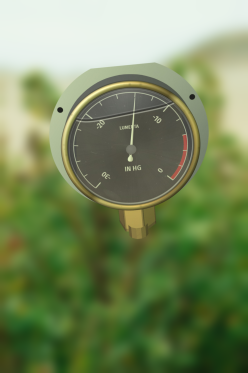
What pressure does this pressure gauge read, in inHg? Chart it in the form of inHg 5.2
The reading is inHg -14
